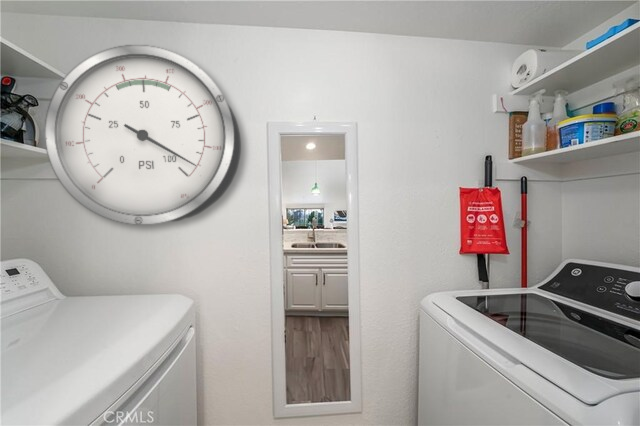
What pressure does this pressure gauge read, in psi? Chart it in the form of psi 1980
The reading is psi 95
